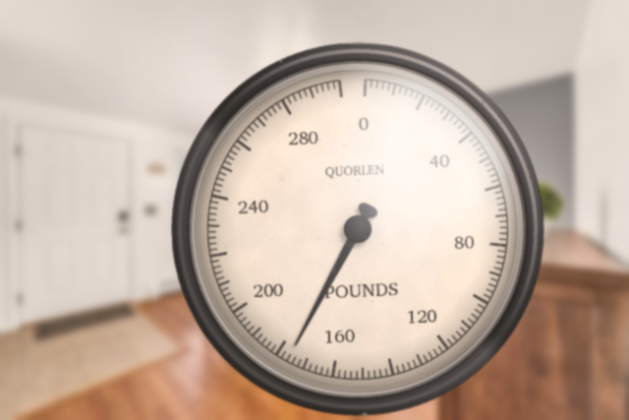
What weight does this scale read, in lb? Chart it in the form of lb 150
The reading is lb 176
